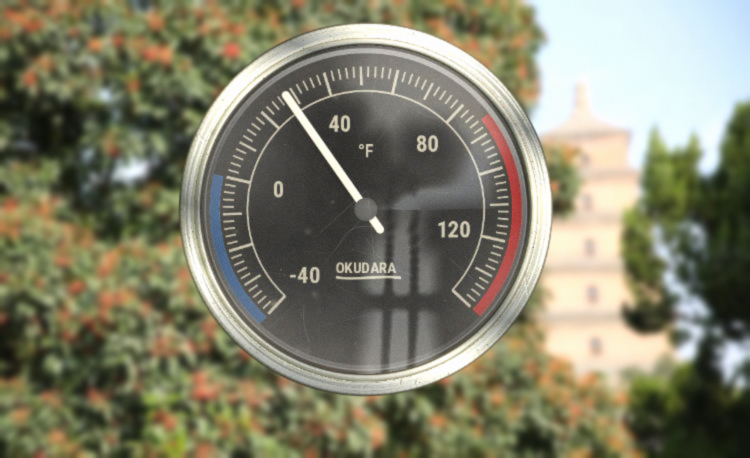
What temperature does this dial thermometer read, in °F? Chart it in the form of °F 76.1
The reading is °F 28
